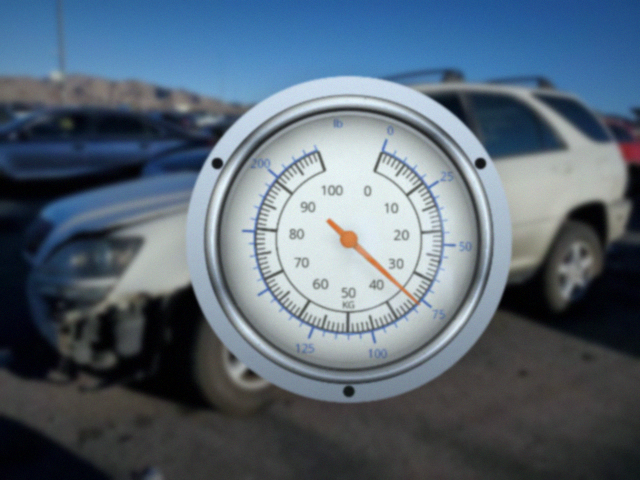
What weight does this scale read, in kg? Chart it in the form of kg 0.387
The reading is kg 35
